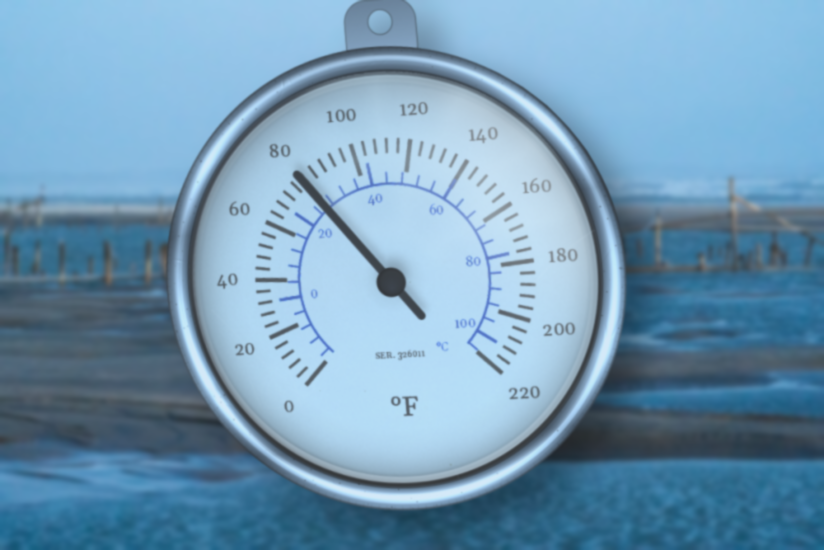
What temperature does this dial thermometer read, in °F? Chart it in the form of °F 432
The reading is °F 80
